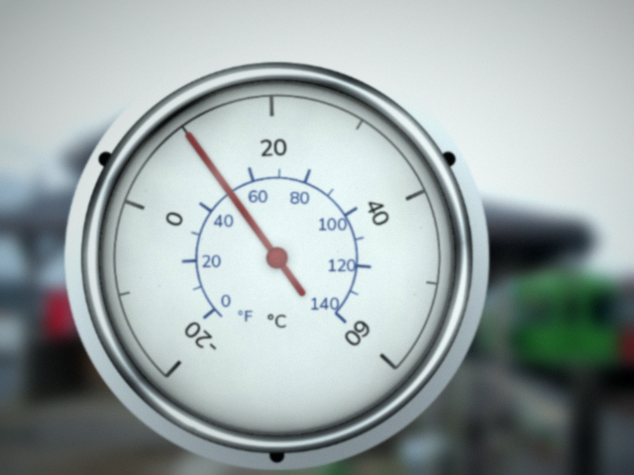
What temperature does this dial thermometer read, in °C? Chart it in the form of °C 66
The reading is °C 10
